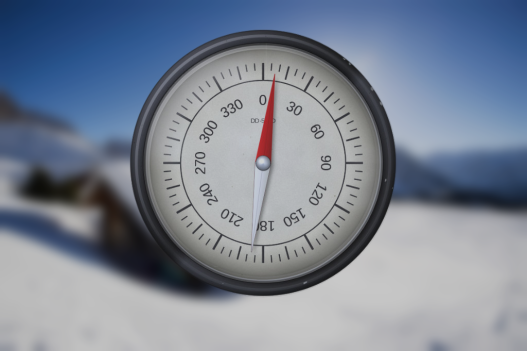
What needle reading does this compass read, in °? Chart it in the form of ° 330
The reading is ° 7.5
